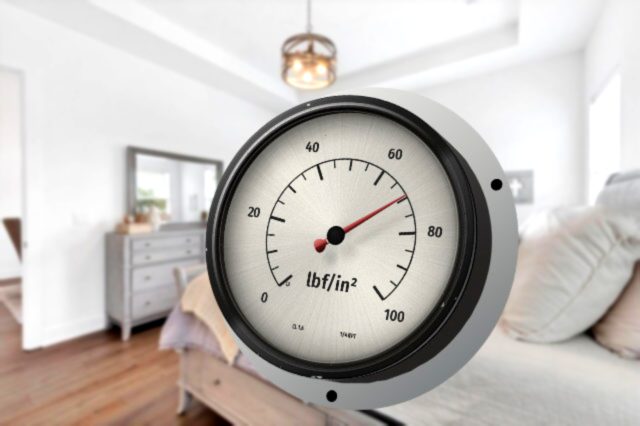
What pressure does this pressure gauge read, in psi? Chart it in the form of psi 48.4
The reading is psi 70
